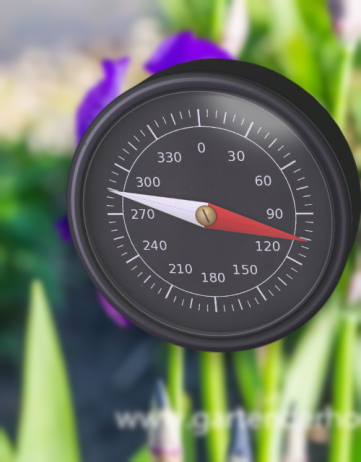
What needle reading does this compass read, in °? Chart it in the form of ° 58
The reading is ° 105
